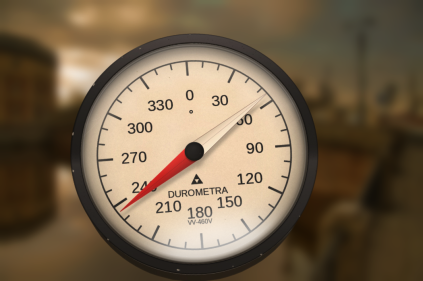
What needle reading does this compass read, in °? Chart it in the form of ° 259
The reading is ° 235
